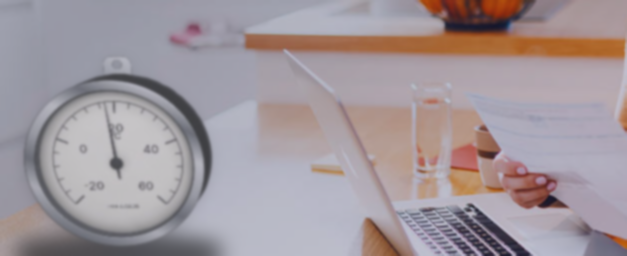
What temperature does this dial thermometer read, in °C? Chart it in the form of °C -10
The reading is °C 18
